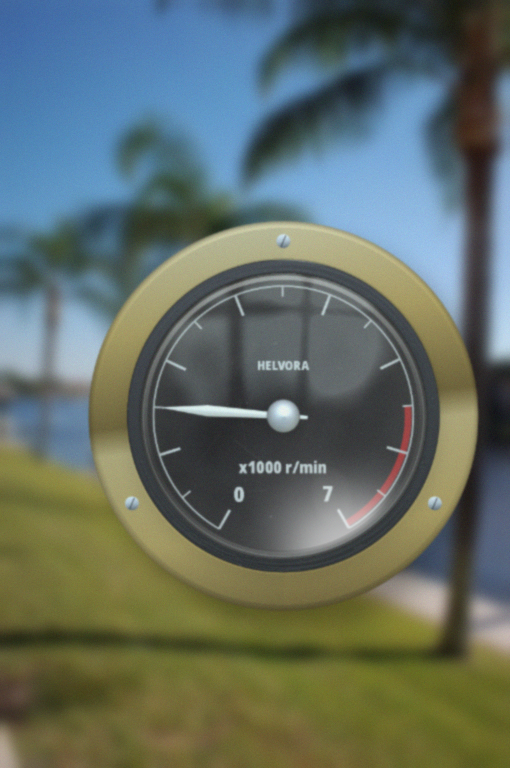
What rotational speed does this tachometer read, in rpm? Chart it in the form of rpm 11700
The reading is rpm 1500
